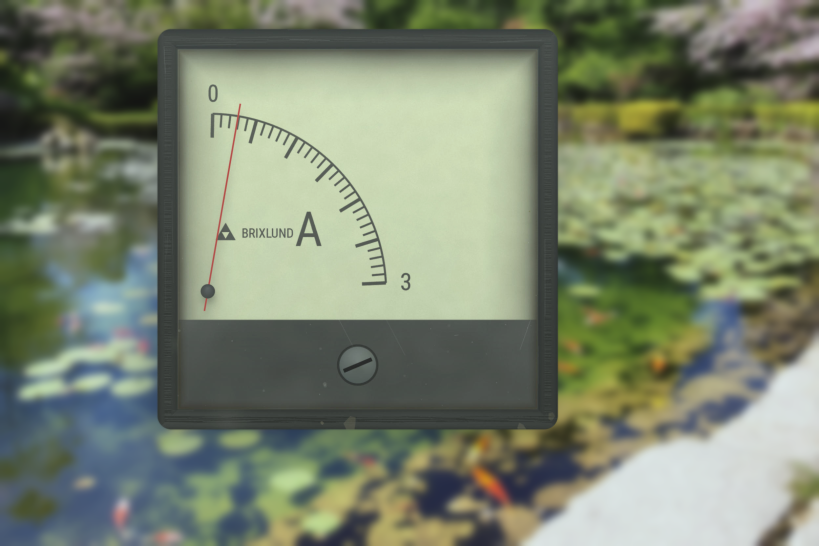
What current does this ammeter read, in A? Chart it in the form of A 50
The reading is A 0.3
